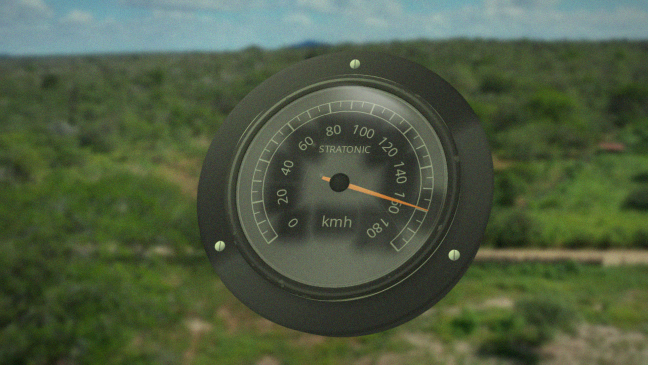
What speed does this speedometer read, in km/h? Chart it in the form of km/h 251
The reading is km/h 160
